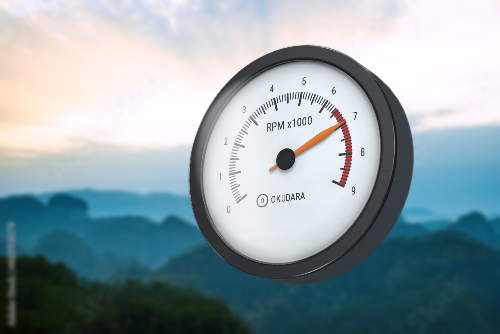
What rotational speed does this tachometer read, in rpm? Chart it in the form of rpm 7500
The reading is rpm 7000
